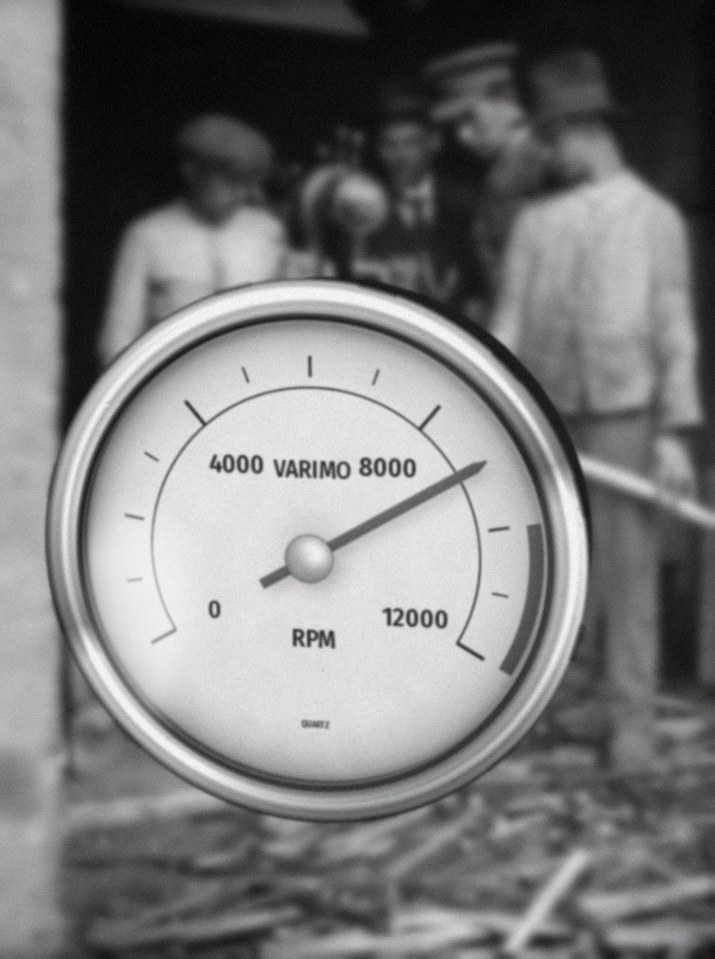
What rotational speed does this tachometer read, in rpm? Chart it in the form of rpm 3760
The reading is rpm 9000
